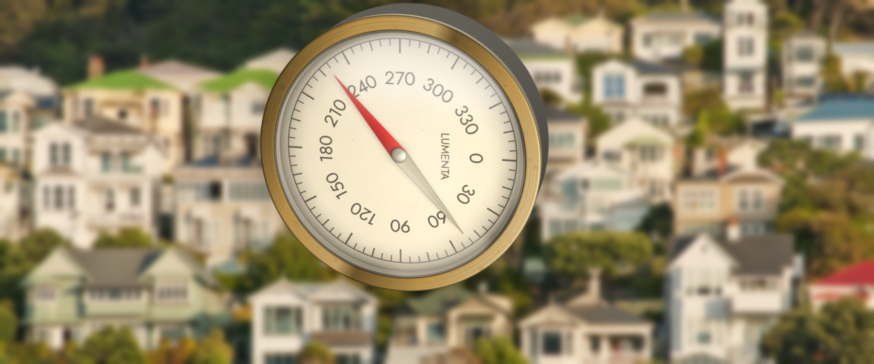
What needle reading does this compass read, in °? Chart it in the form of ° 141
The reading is ° 230
